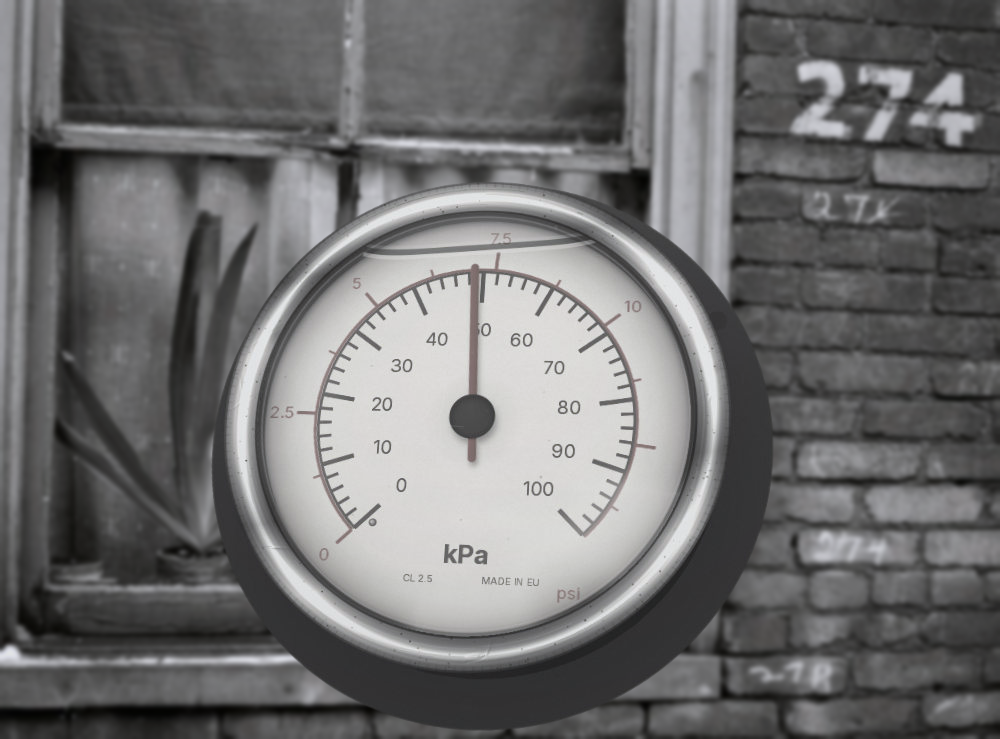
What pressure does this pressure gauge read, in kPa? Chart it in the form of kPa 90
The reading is kPa 49
